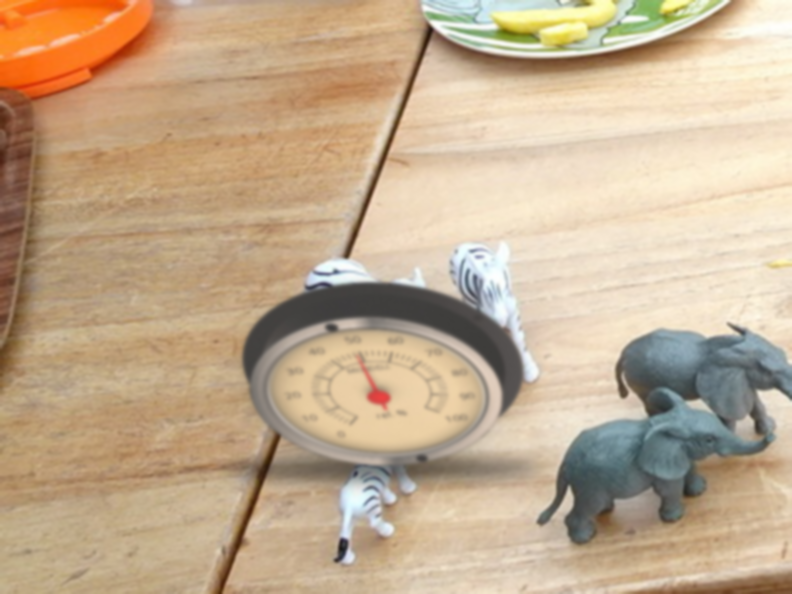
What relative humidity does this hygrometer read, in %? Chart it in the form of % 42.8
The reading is % 50
